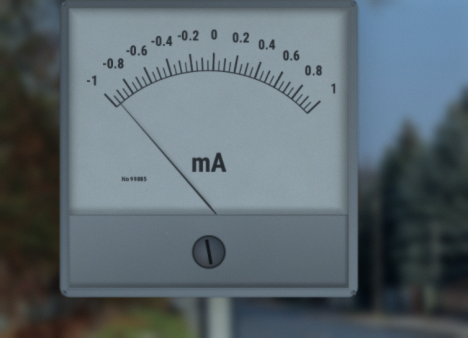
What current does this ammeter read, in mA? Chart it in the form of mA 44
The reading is mA -0.95
